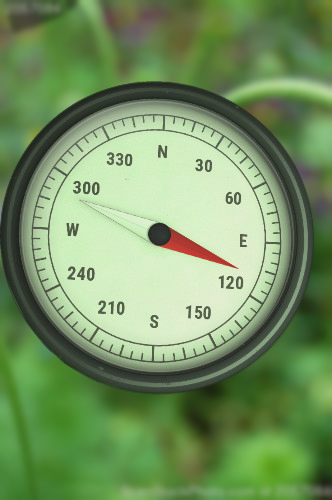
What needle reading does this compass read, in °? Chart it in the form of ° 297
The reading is ° 110
